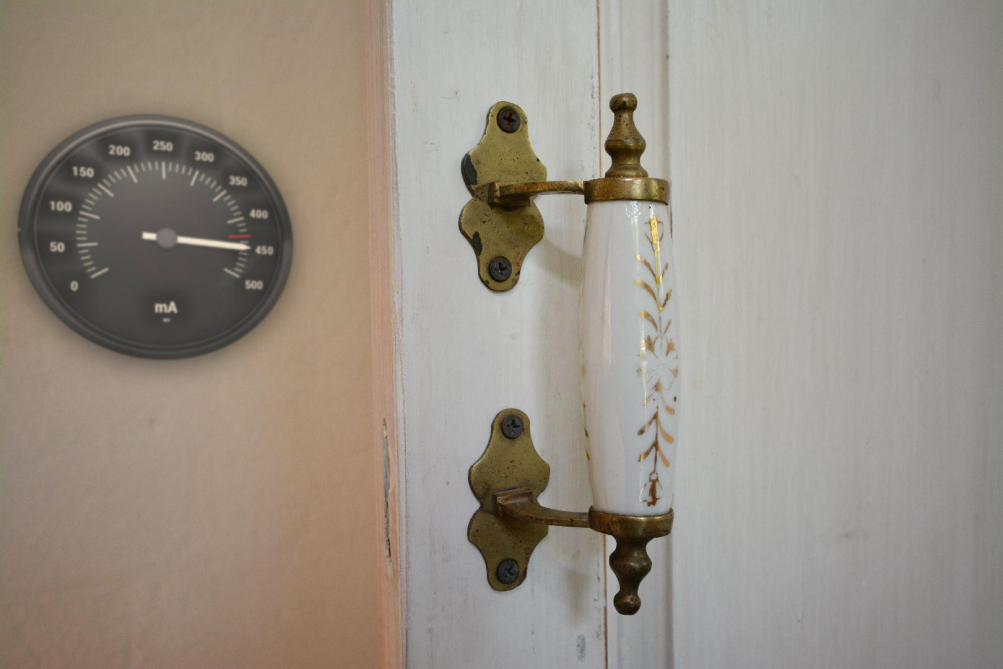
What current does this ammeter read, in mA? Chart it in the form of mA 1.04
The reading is mA 450
